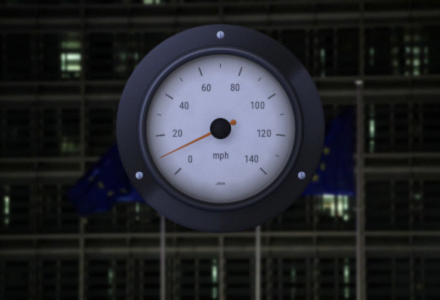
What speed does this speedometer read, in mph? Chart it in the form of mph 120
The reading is mph 10
